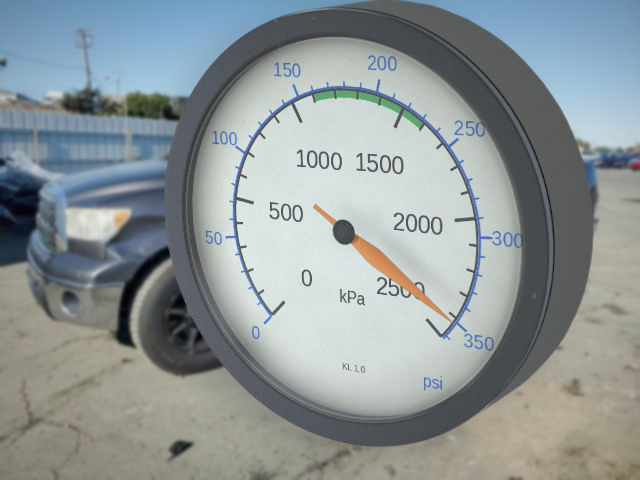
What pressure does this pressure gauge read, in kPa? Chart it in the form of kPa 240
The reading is kPa 2400
